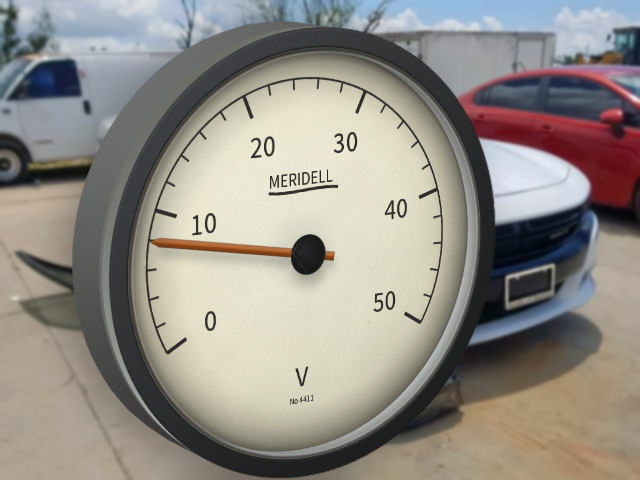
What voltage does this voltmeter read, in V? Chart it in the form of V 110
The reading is V 8
